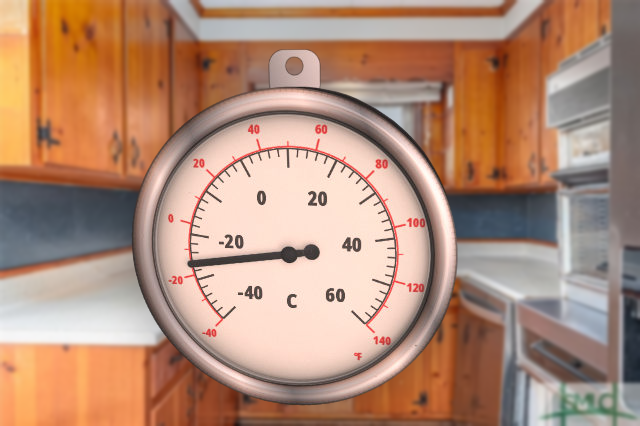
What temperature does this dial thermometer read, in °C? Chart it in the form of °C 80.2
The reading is °C -26
